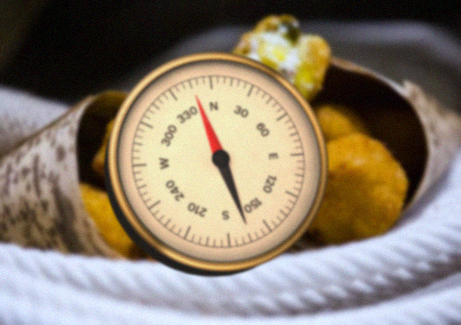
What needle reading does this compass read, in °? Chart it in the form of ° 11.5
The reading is ° 345
